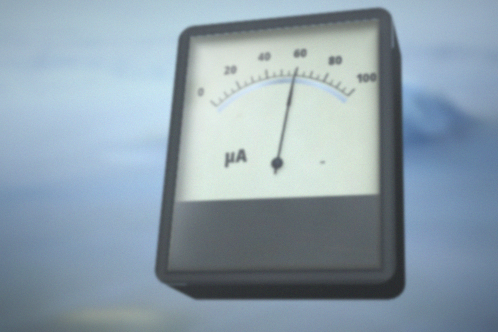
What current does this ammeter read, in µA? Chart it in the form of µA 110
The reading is µA 60
